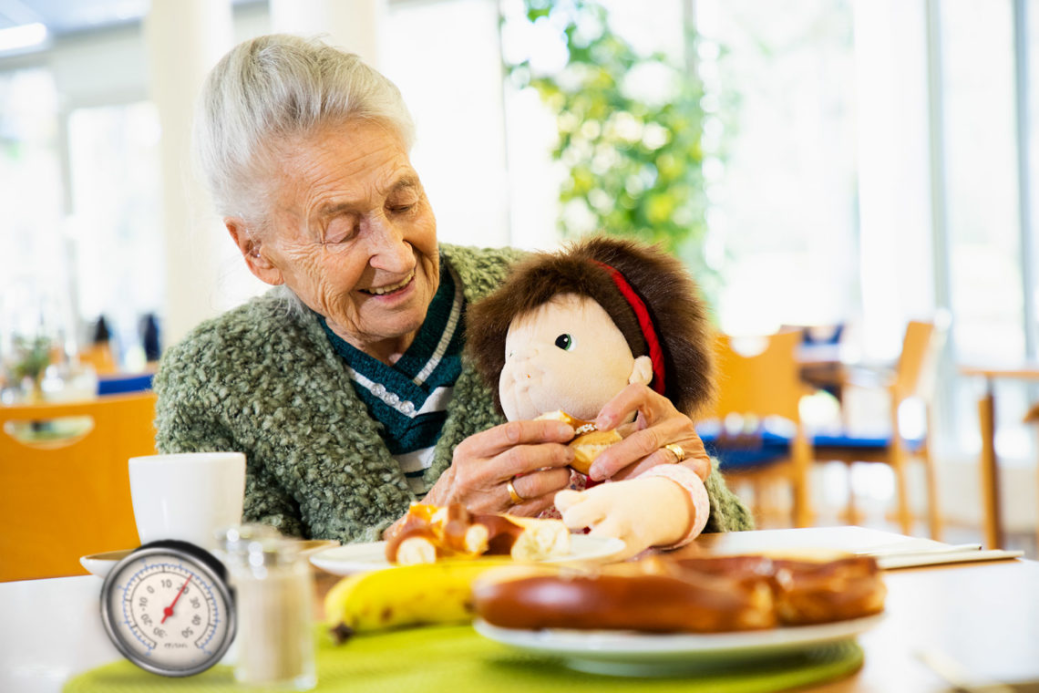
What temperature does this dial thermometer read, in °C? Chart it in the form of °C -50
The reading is °C 20
